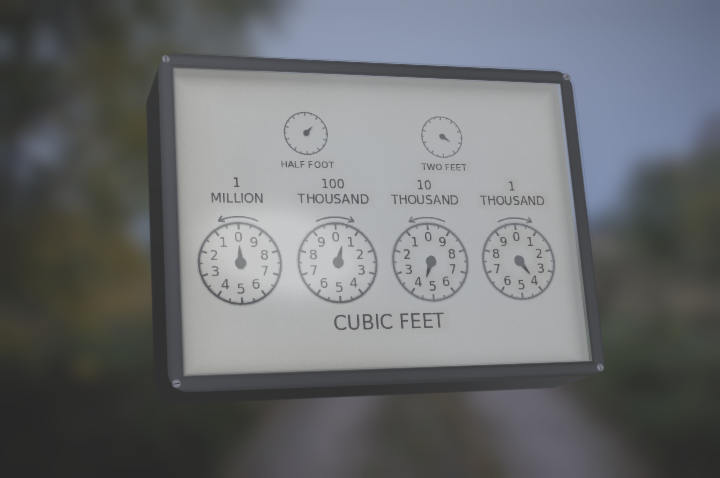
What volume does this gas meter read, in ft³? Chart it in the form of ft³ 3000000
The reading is ft³ 4400
